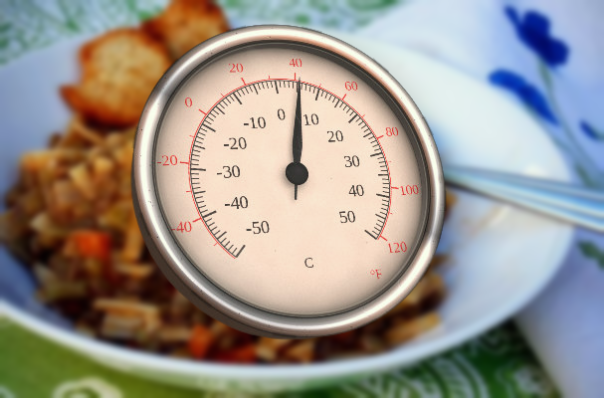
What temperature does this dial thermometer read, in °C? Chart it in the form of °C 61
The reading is °C 5
